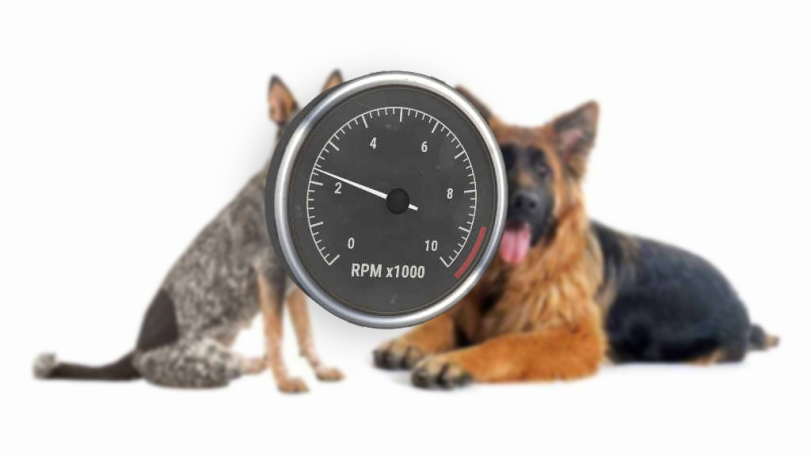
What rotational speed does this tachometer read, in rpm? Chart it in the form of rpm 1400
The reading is rpm 2300
